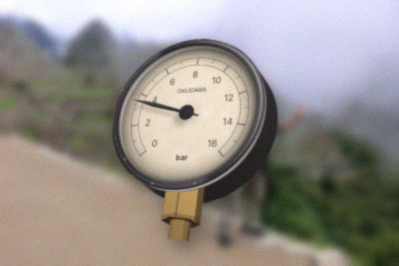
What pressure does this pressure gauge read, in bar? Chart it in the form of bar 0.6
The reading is bar 3.5
